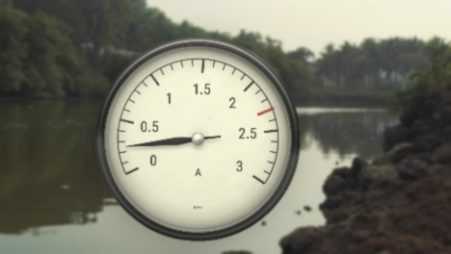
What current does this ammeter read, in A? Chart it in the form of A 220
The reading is A 0.25
